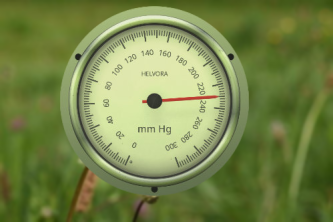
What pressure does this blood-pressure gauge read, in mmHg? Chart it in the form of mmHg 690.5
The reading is mmHg 230
